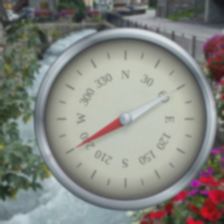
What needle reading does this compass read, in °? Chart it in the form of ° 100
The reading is ° 240
